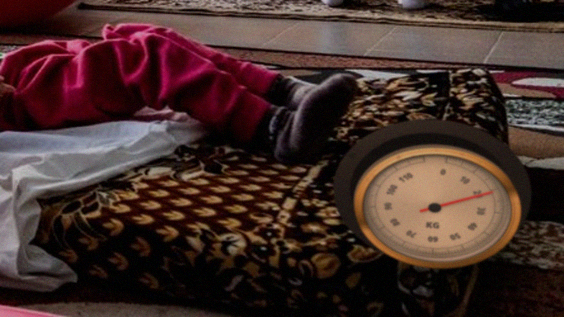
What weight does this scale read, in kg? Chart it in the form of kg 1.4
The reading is kg 20
